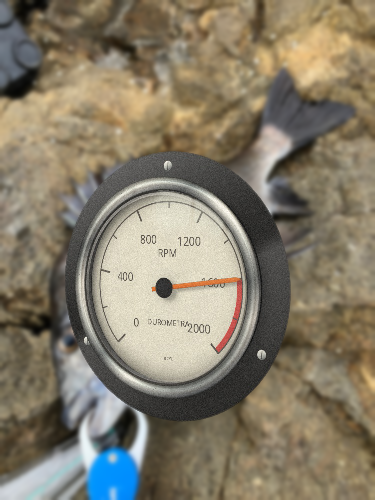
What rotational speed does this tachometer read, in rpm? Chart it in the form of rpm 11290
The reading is rpm 1600
